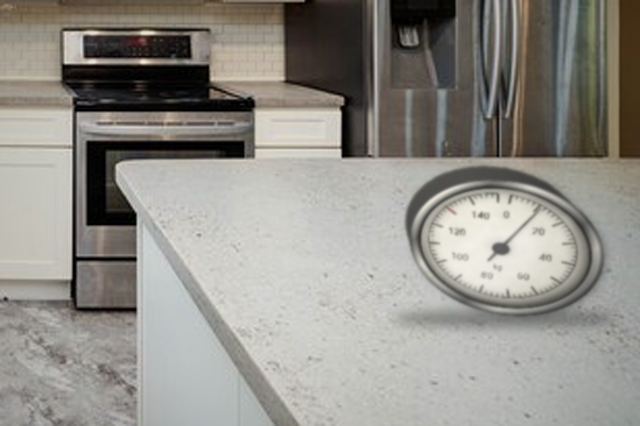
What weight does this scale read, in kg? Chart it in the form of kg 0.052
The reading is kg 10
